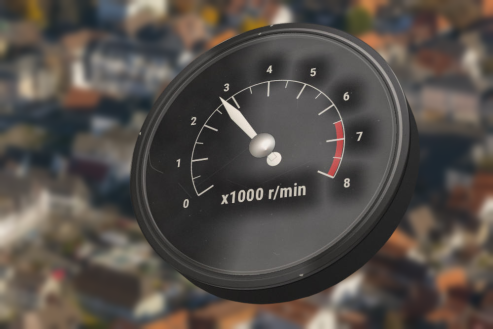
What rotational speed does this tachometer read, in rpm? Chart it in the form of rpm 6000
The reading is rpm 2750
